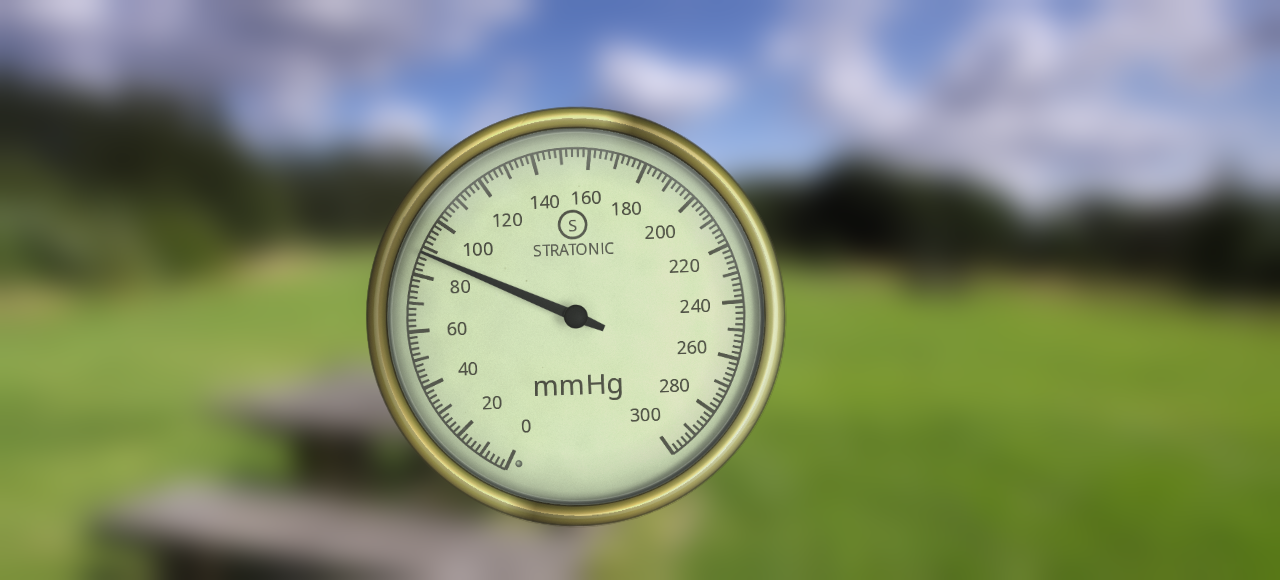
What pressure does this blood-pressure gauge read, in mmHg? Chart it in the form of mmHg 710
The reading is mmHg 88
